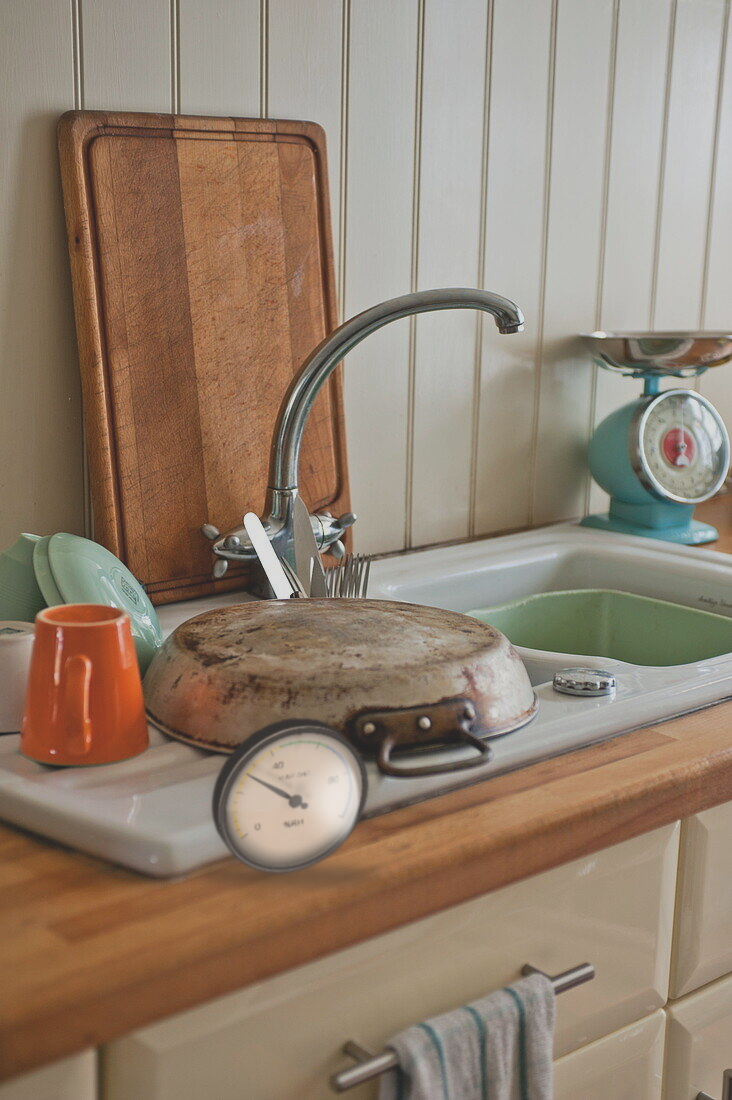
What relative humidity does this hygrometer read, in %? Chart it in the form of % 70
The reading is % 28
